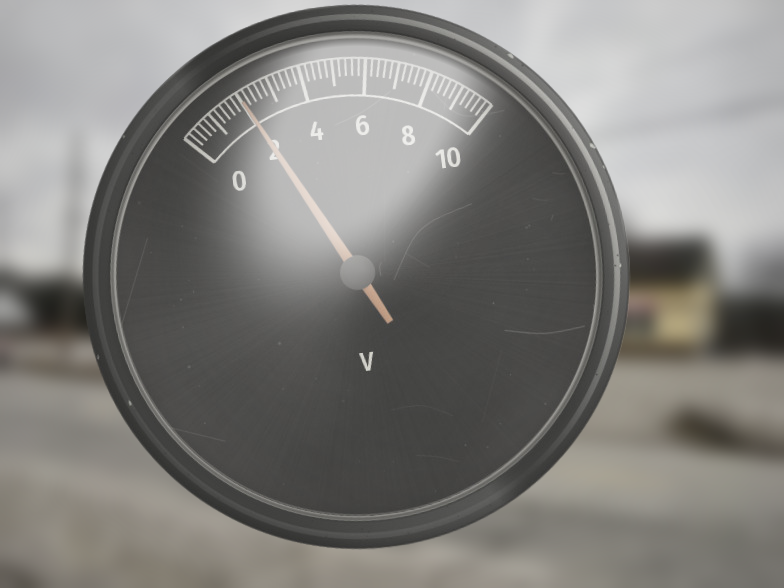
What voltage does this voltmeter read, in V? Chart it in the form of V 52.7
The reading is V 2
